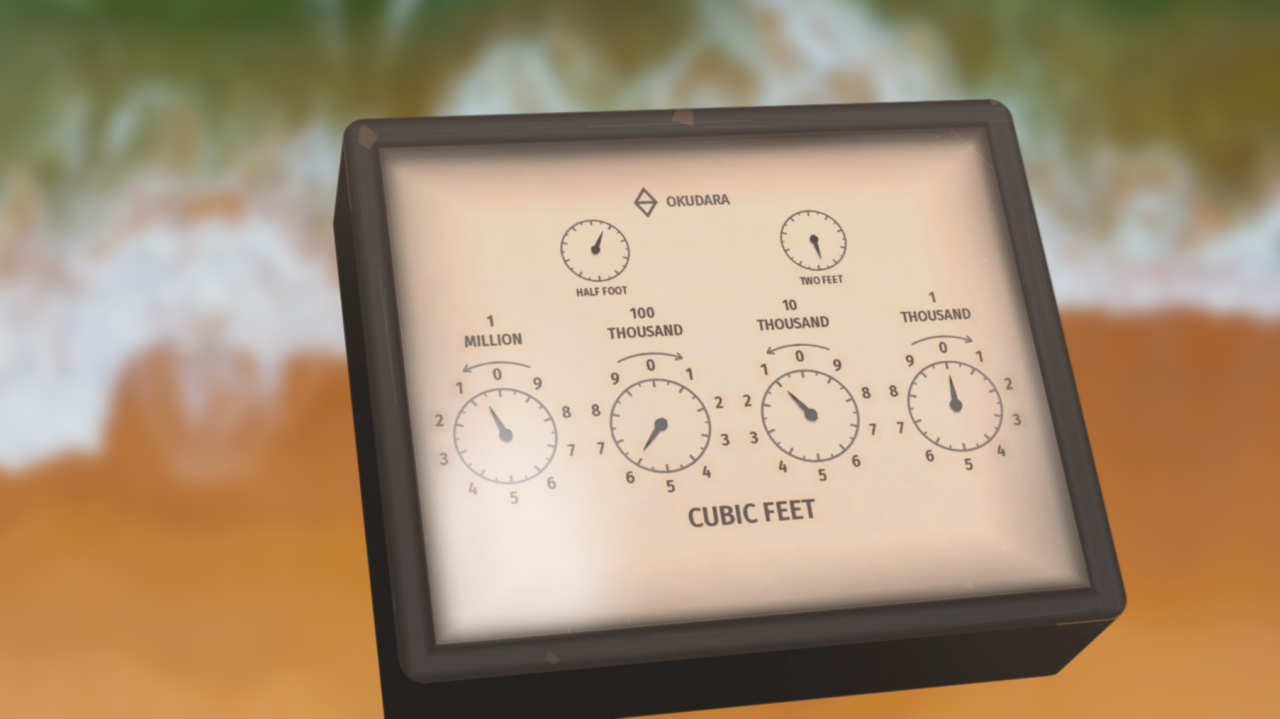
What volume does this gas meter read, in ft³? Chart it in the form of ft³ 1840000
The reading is ft³ 61000
